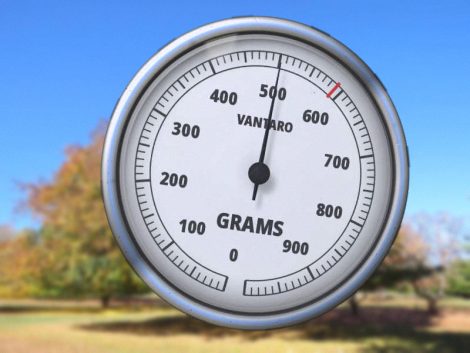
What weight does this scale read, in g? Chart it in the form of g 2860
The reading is g 500
